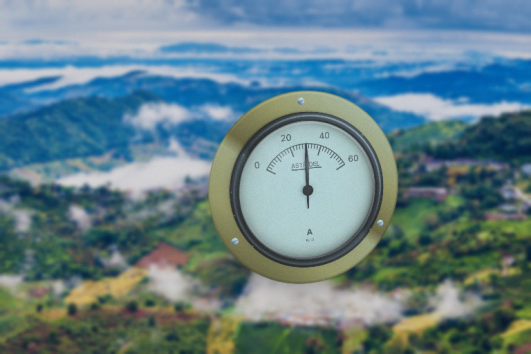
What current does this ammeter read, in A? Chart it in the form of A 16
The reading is A 30
